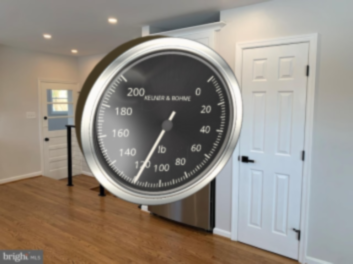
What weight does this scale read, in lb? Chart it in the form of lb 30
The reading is lb 120
